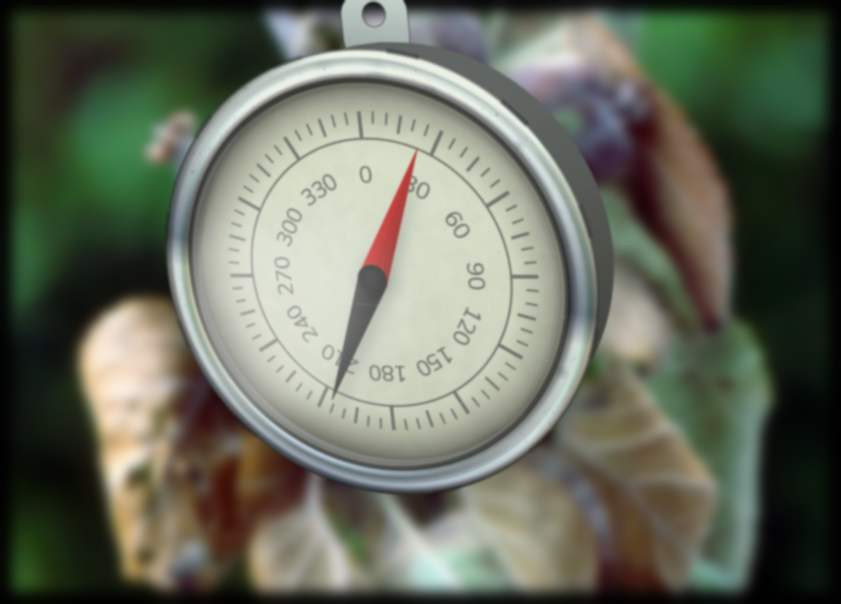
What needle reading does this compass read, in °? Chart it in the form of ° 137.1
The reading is ° 25
